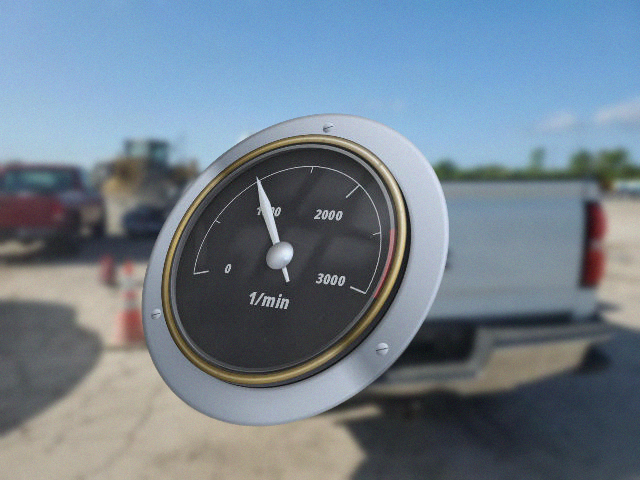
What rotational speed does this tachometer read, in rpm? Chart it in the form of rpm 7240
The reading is rpm 1000
